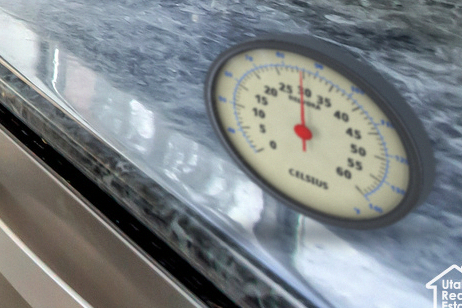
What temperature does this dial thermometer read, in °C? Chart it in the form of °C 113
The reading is °C 30
